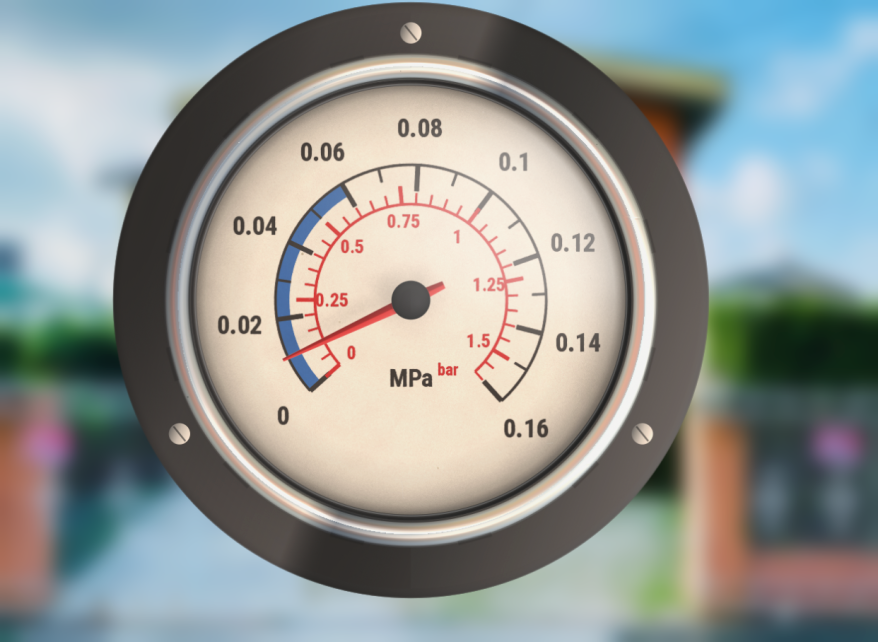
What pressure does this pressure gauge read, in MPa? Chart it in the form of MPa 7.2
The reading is MPa 0.01
